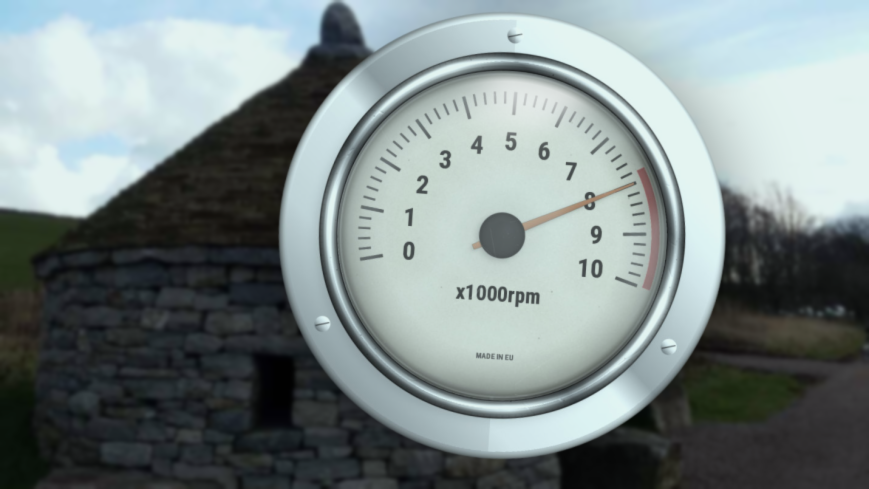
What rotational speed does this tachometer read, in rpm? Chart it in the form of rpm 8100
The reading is rpm 8000
